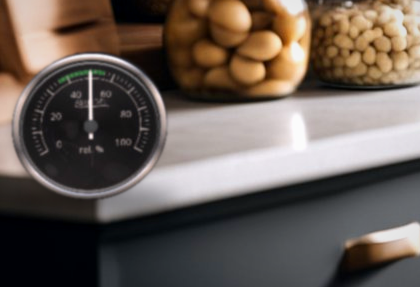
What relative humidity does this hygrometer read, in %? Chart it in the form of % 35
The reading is % 50
